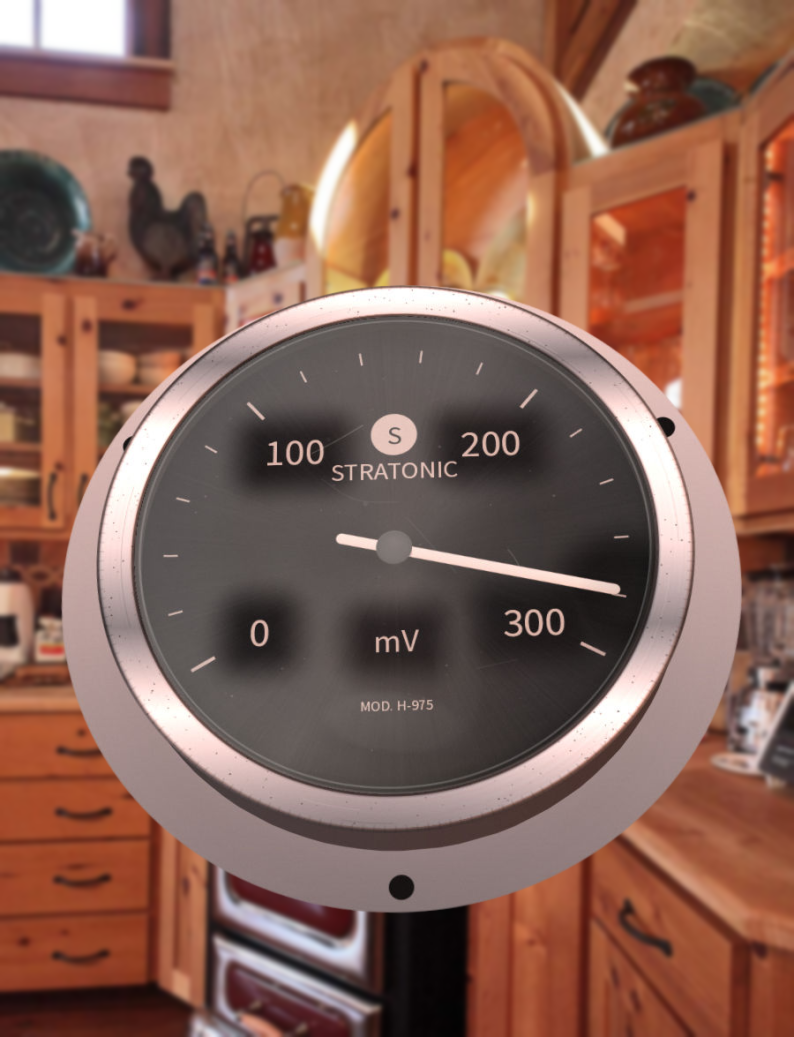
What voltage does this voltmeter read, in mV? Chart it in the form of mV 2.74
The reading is mV 280
